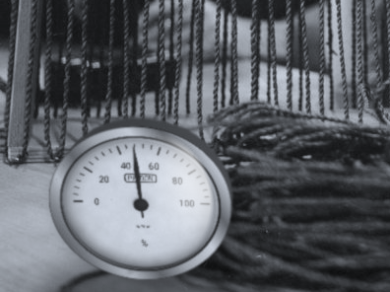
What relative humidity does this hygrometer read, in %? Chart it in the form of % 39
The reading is % 48
